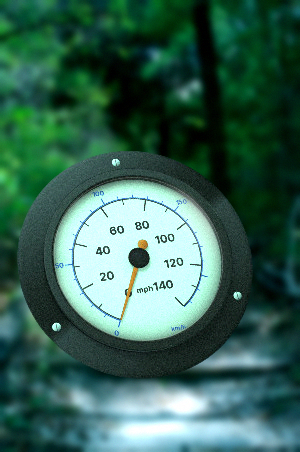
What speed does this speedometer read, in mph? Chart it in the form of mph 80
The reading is mph 0
